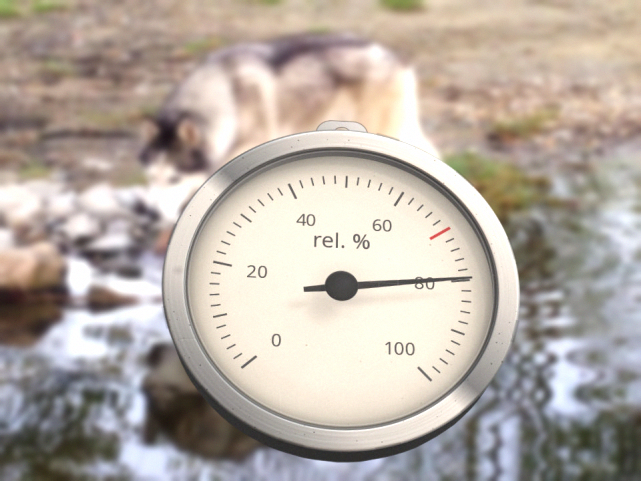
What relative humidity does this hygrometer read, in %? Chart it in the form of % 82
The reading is % 80
